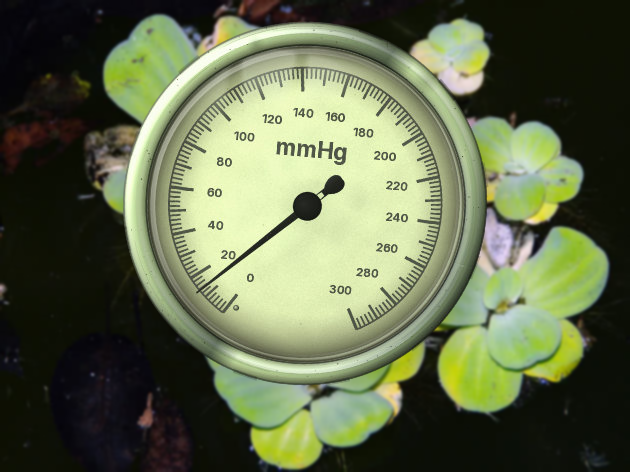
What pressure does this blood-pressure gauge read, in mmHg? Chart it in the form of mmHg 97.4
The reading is mmHg 14
